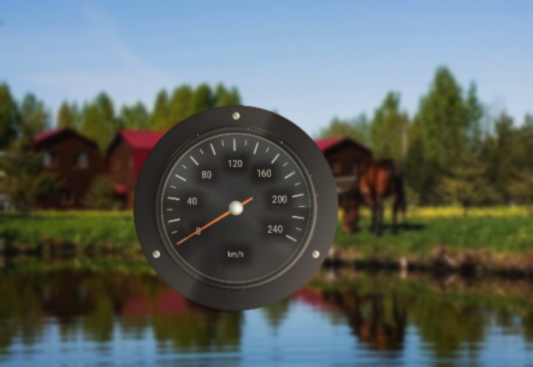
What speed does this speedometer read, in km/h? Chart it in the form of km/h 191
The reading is km/h 0
